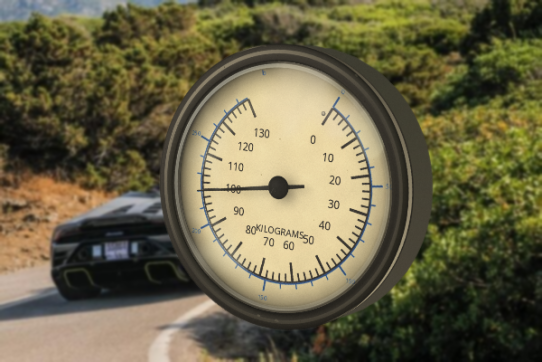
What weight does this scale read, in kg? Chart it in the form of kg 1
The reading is kg 100
